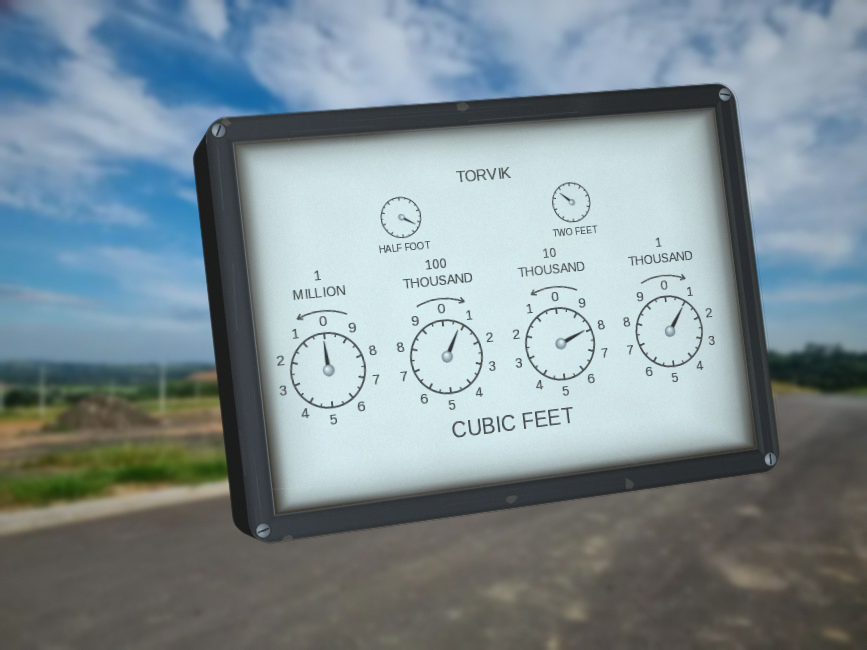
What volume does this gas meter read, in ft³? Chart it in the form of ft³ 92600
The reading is ft³ 8100
